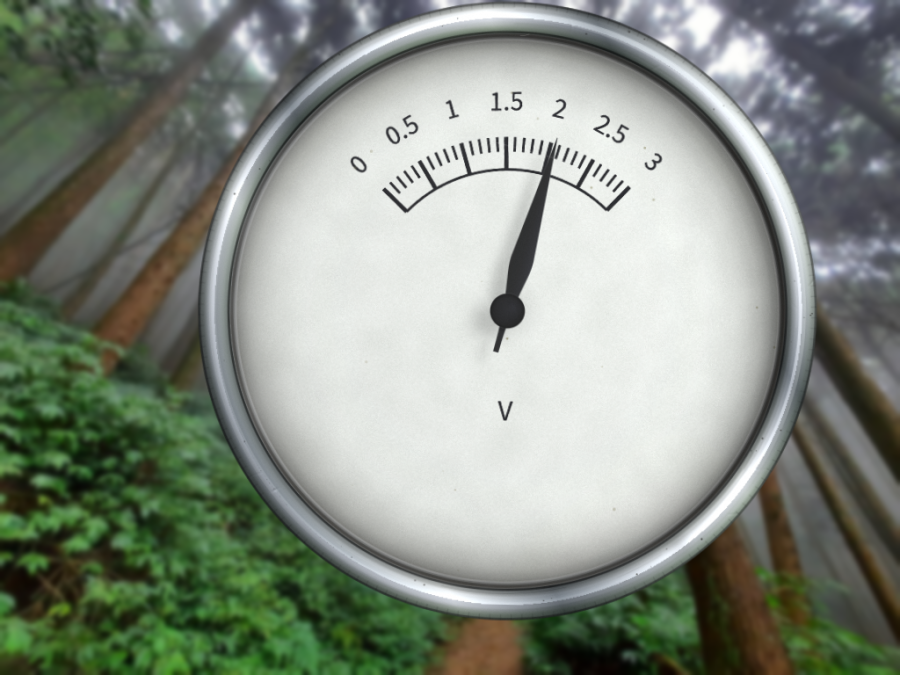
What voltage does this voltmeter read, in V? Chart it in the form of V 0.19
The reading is V 2.05
